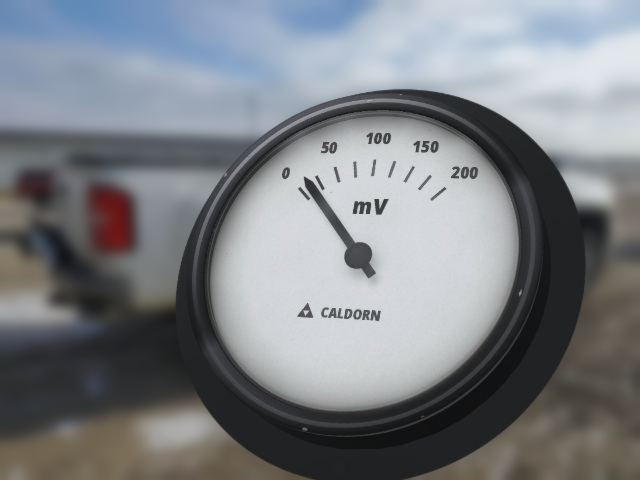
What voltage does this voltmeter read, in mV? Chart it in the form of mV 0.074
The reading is mV 12.5
